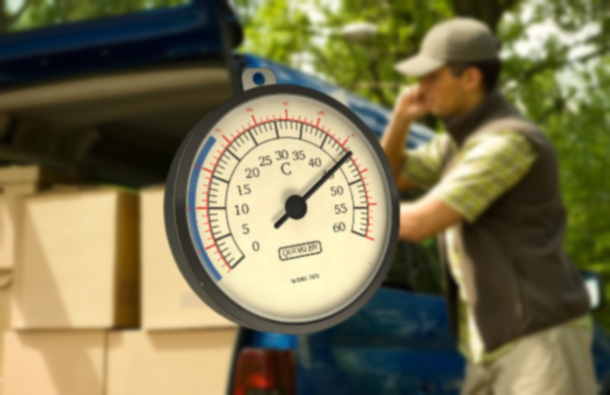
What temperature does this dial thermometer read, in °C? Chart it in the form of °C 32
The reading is °C 45
